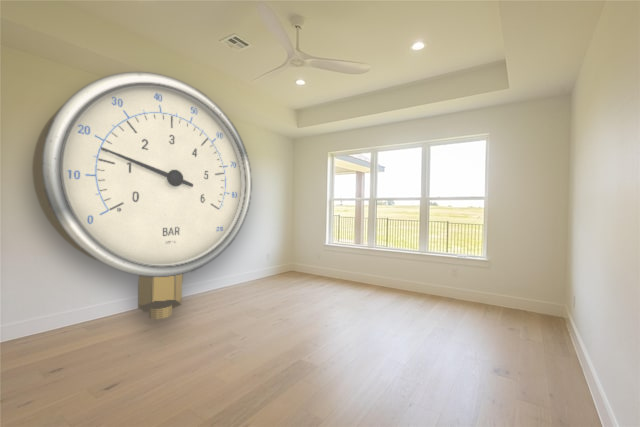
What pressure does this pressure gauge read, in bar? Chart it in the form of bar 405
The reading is bar 1.2
